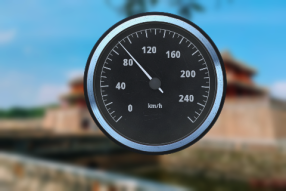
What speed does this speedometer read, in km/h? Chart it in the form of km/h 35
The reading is km/h 90
